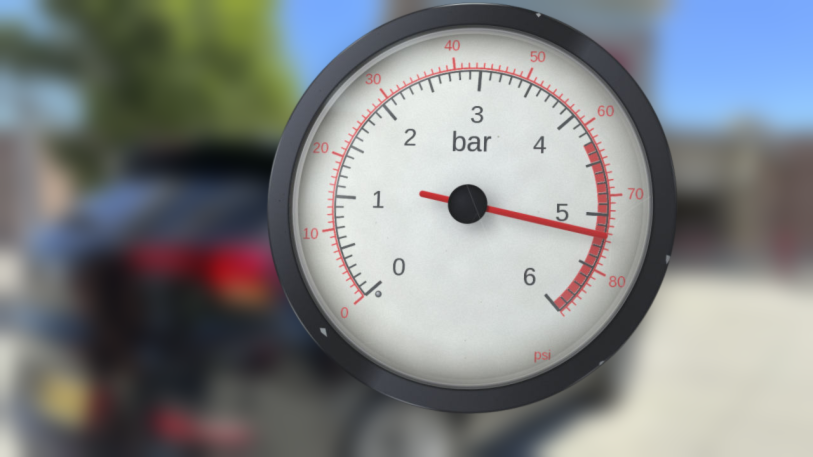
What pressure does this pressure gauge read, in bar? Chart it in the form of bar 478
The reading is bar 5.2
